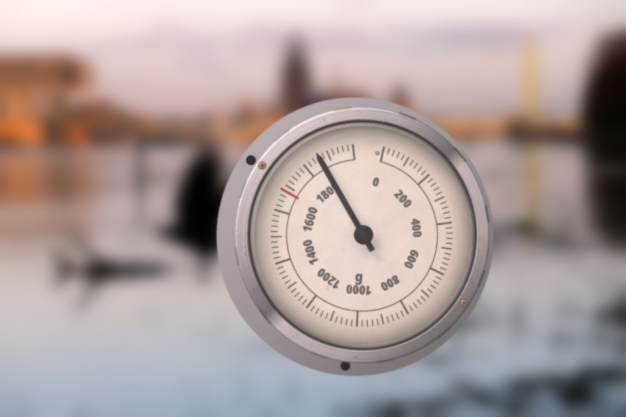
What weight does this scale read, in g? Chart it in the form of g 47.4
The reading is g 1860
